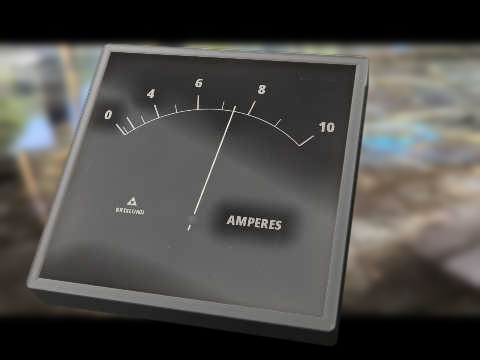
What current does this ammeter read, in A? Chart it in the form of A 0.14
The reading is A 7.5
